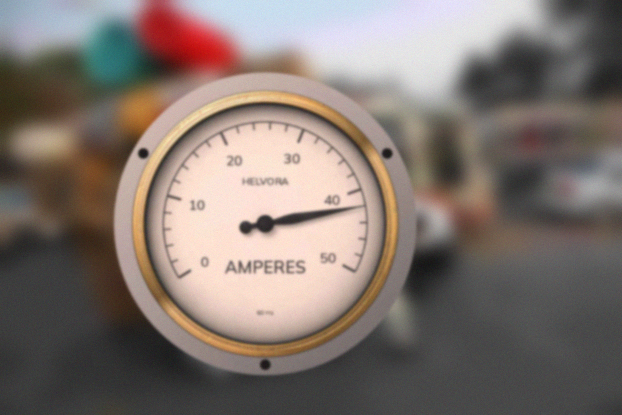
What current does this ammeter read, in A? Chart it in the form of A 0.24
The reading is A 42
